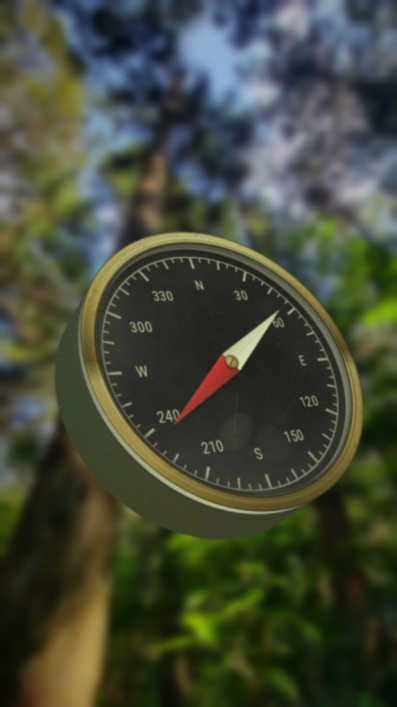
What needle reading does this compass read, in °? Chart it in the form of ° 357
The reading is ° 235
